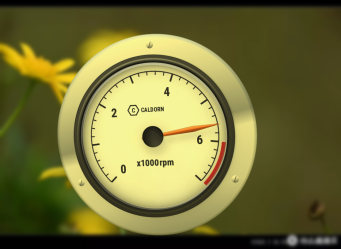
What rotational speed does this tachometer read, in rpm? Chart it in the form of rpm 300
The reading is rpm 5600
